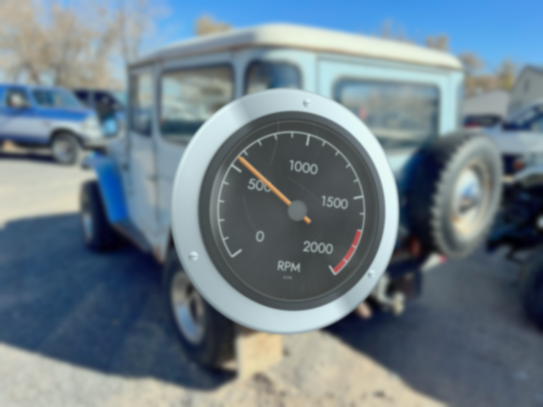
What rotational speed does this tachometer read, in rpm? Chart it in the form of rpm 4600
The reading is rpm 550
